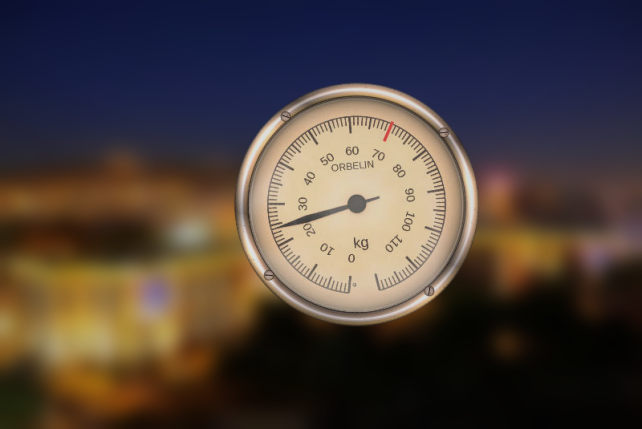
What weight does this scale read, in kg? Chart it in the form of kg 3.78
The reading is kg 24
